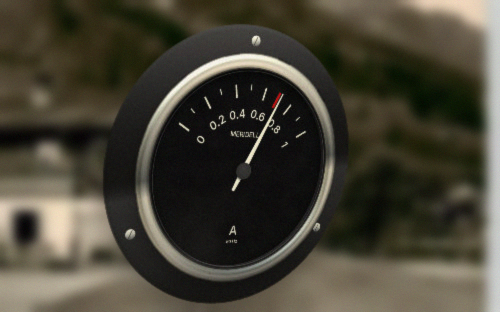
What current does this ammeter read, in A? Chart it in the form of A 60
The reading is A 0.7
